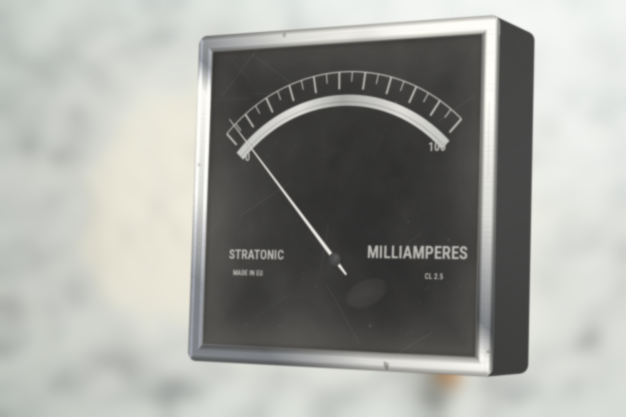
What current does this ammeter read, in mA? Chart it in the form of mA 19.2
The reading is mA 5
